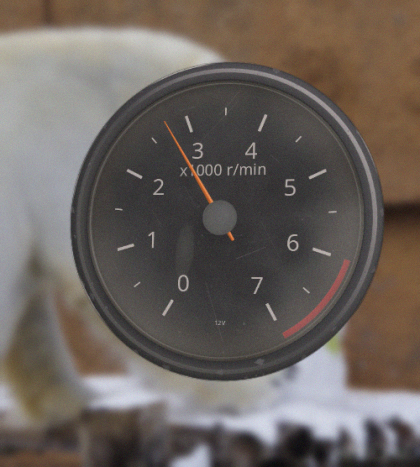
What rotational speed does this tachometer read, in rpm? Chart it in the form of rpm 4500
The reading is rpm 2750
